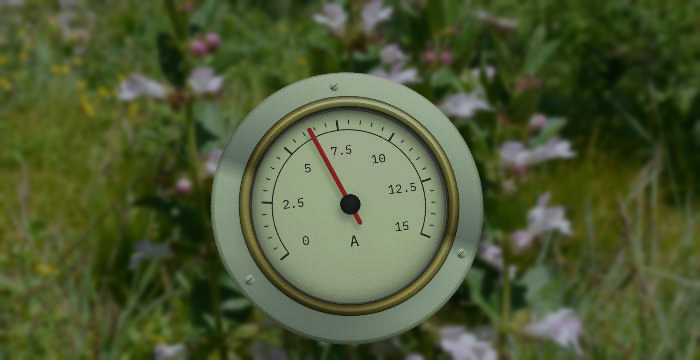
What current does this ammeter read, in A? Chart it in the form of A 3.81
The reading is A 6.25
